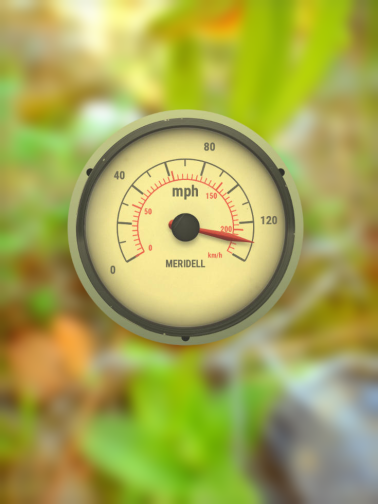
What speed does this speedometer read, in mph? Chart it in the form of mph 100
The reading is mph 130
